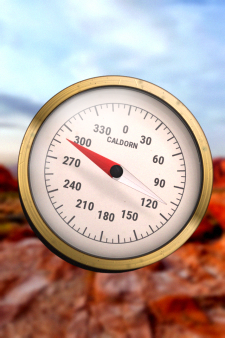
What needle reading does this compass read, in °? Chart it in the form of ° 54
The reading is ° 290
